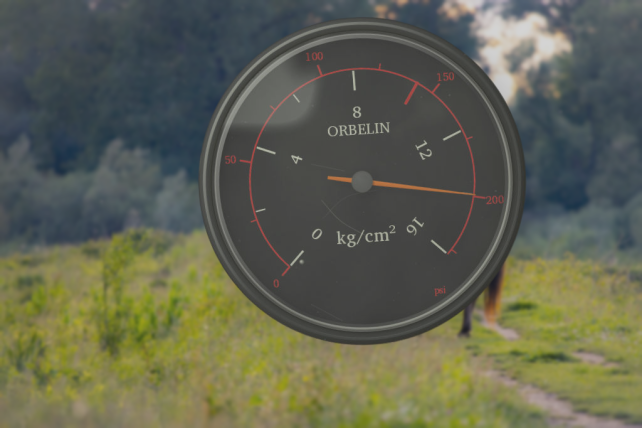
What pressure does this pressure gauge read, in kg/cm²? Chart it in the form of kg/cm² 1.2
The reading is kg/cm² 14
